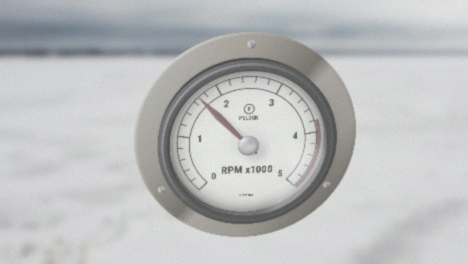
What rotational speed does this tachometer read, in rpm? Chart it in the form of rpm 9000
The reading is rpm 1700
